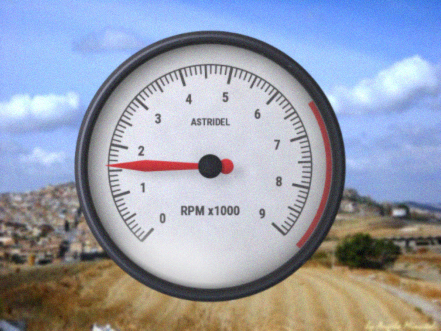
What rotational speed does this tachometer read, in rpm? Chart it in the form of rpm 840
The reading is rpm 1600
